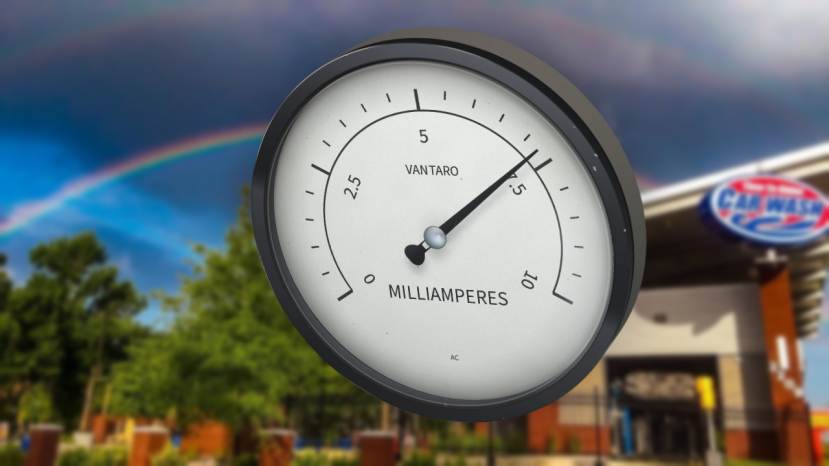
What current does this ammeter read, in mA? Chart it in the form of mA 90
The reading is mA 7.25
